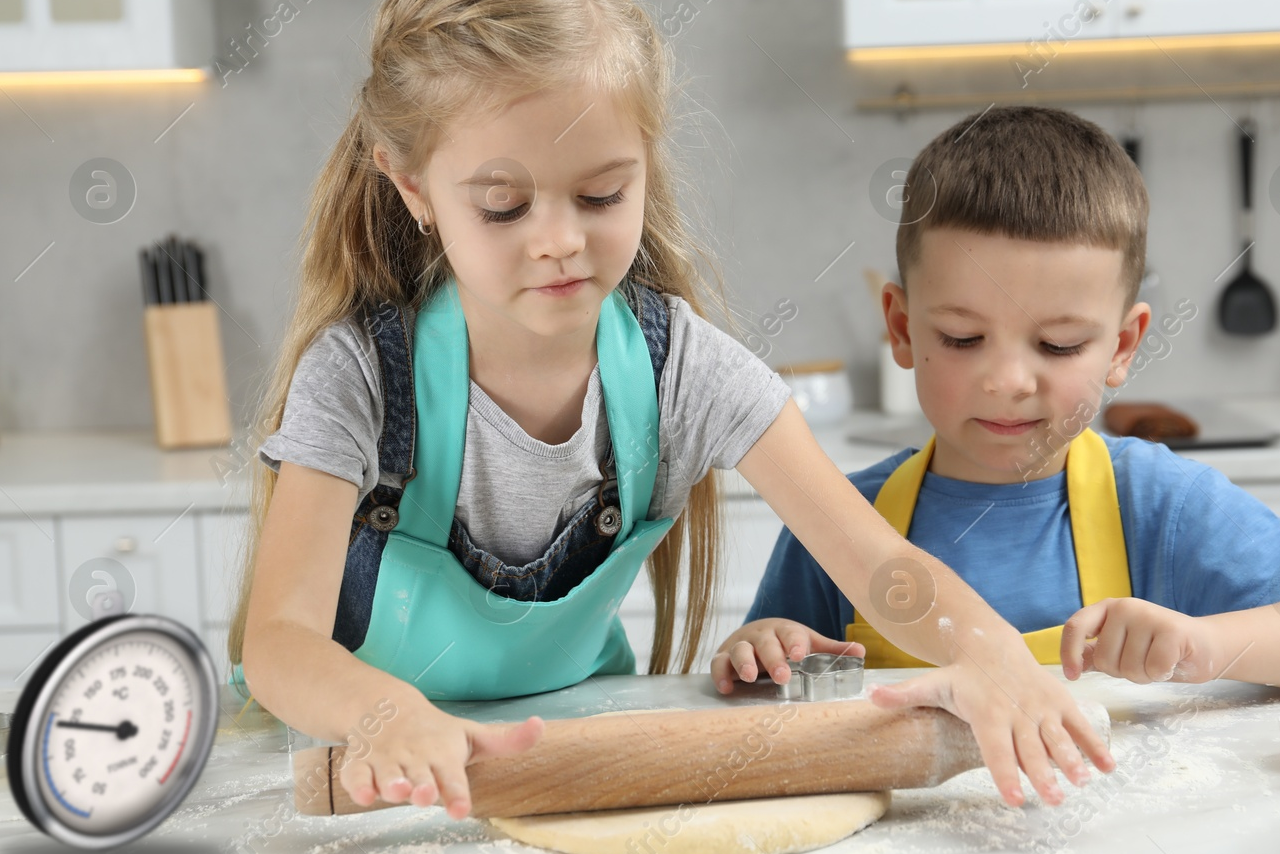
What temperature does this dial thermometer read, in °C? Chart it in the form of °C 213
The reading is °C 120
